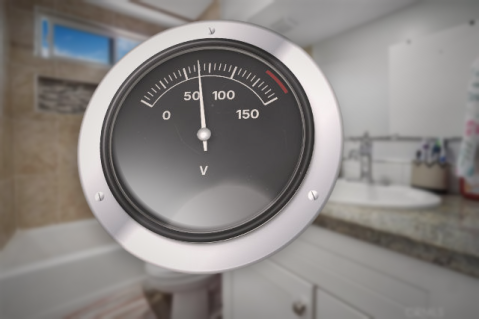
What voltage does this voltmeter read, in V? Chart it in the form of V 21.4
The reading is V 65
